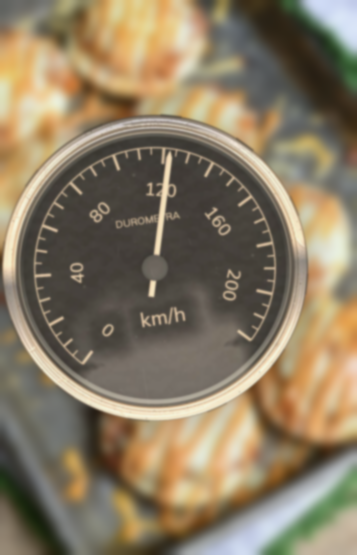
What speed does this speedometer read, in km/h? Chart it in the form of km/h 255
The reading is km/h 122.5
